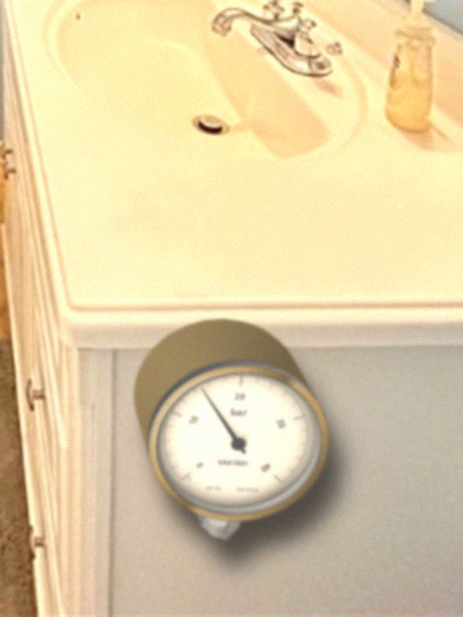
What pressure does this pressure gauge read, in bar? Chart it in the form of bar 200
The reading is bar 15
